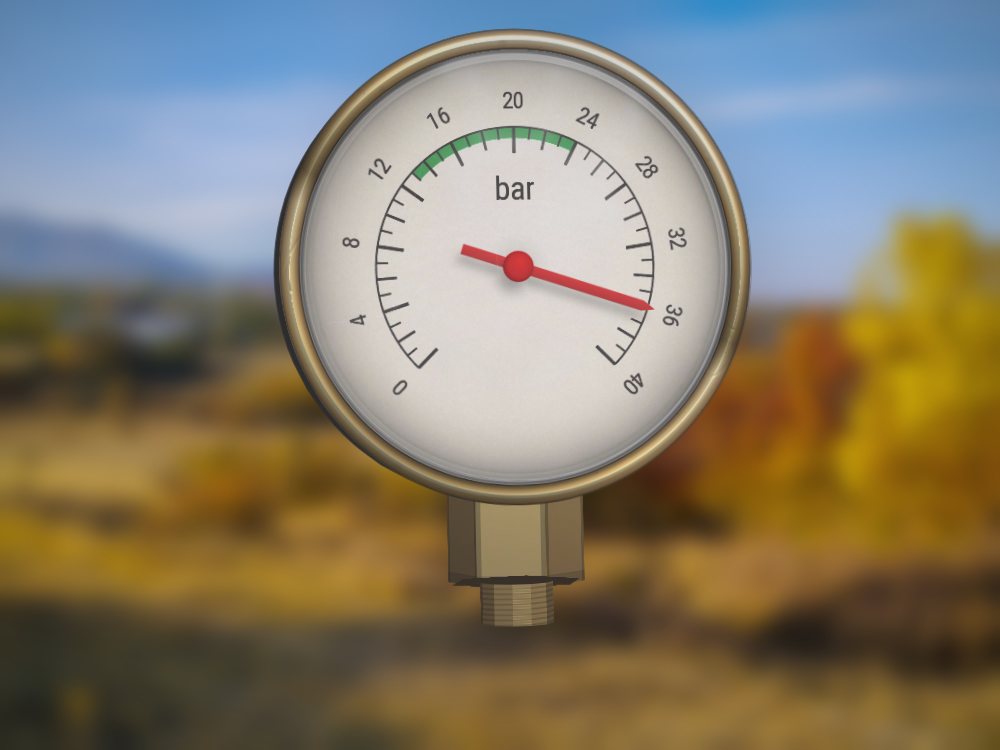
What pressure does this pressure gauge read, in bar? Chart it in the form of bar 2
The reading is bar 36
